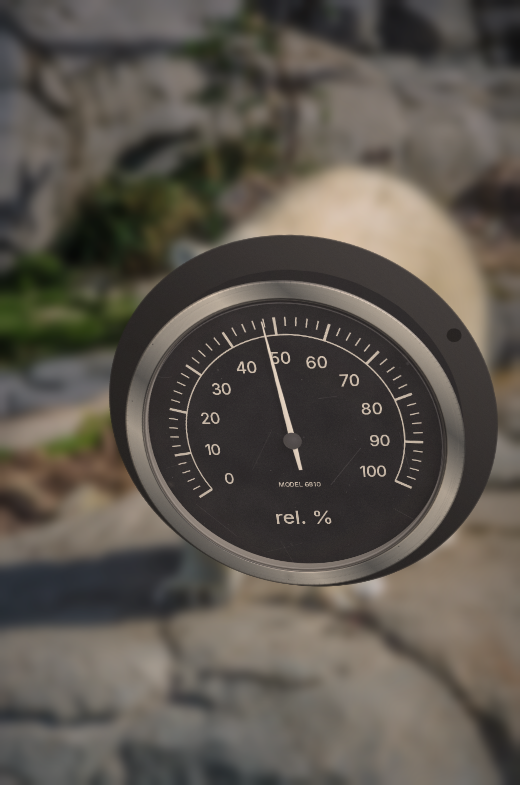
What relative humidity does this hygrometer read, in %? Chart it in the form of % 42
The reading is % 48
